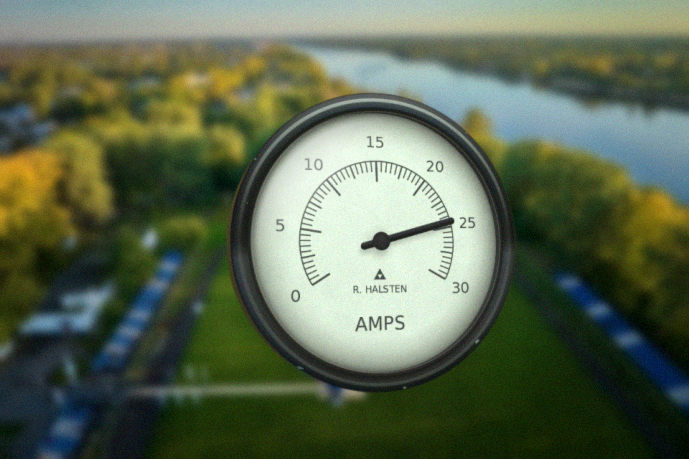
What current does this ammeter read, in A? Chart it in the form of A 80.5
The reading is A 24.5
